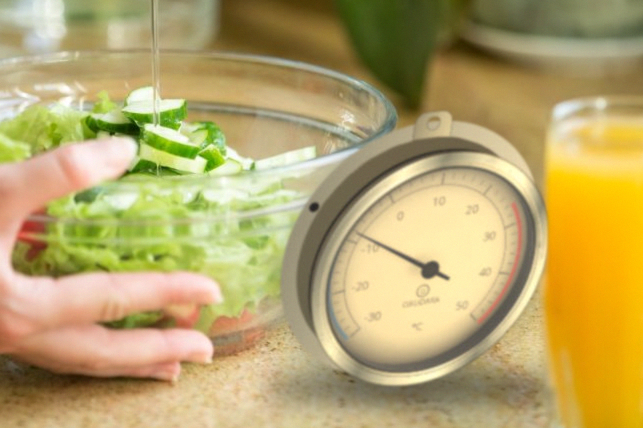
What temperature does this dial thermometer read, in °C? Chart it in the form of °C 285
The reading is °C -8
